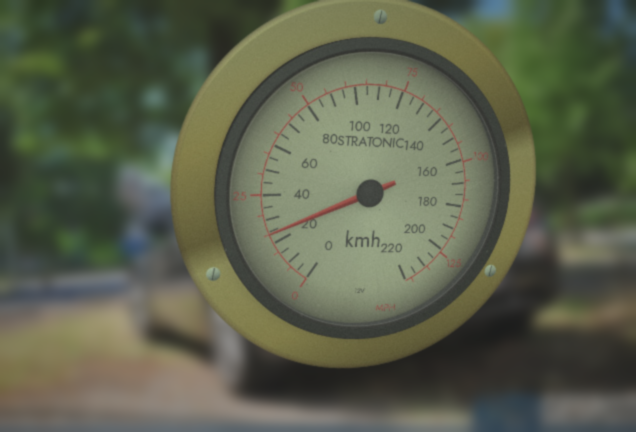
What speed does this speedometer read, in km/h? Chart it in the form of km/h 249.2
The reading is km/h 25
